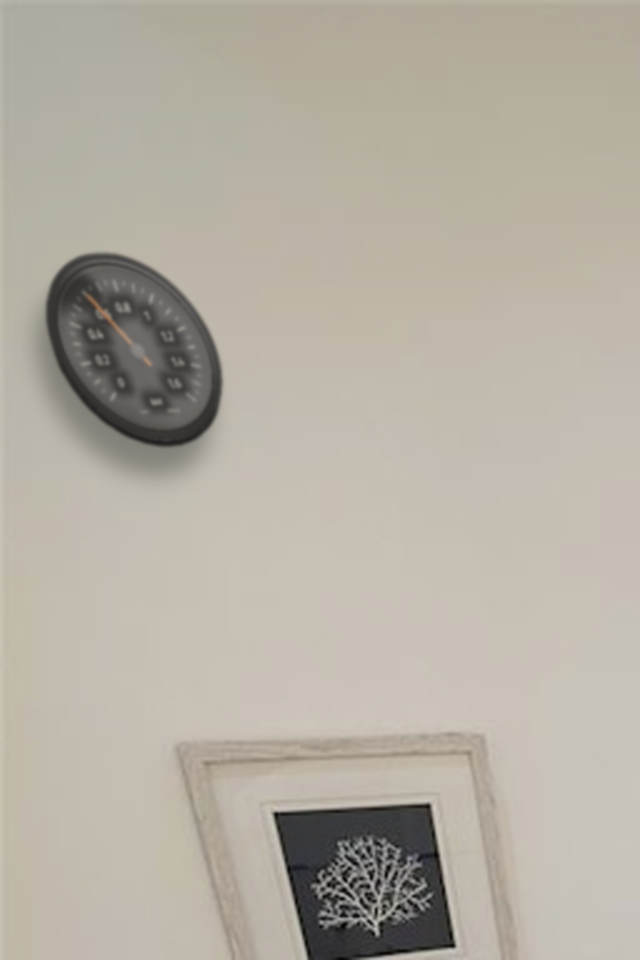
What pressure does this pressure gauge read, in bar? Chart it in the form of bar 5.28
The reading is bar 0.6
